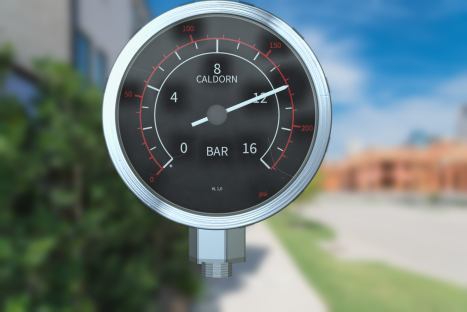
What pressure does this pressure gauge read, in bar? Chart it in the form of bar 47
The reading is bar 12
